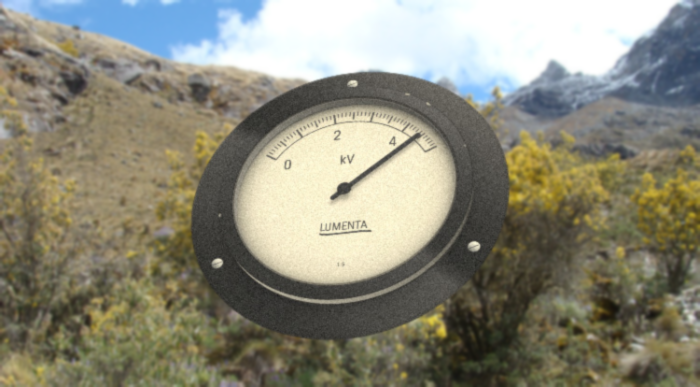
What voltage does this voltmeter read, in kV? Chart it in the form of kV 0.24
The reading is kV 4.5
